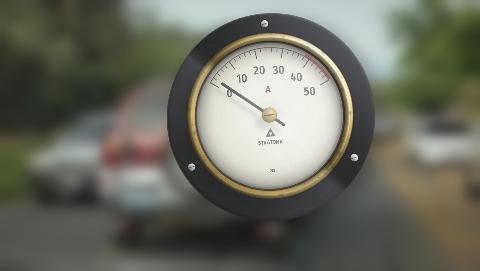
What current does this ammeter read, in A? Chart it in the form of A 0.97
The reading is A 2
